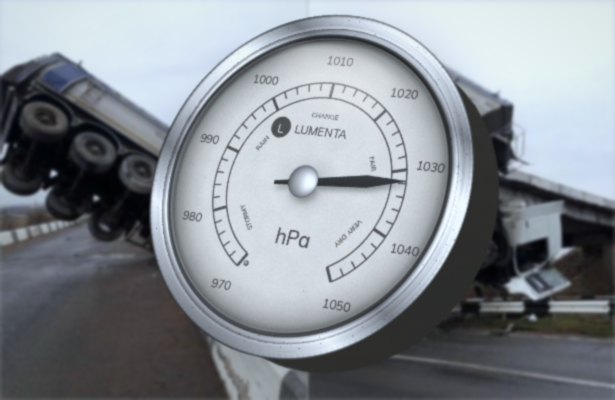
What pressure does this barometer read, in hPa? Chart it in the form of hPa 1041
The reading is hPa 1032
